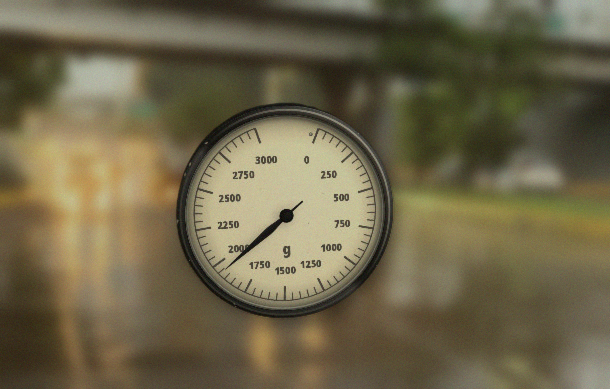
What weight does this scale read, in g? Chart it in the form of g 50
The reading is g 1950
